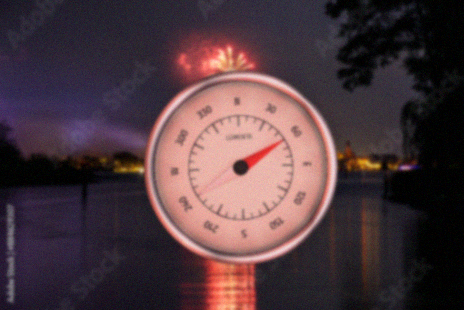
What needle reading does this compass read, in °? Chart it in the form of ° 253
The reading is ° 60
